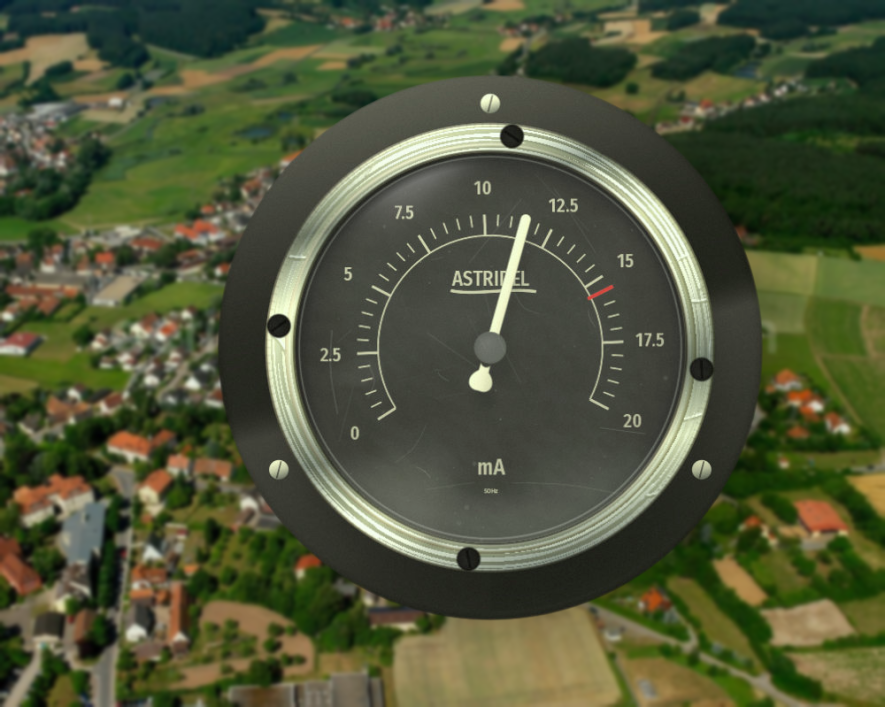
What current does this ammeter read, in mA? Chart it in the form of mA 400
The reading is mA 11.5
